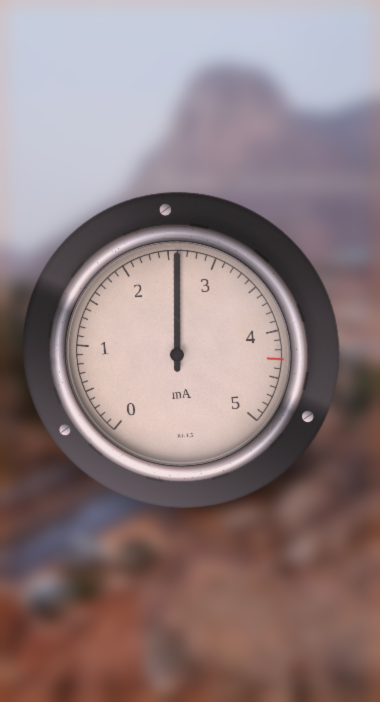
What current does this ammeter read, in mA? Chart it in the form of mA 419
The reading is mA 2.6
